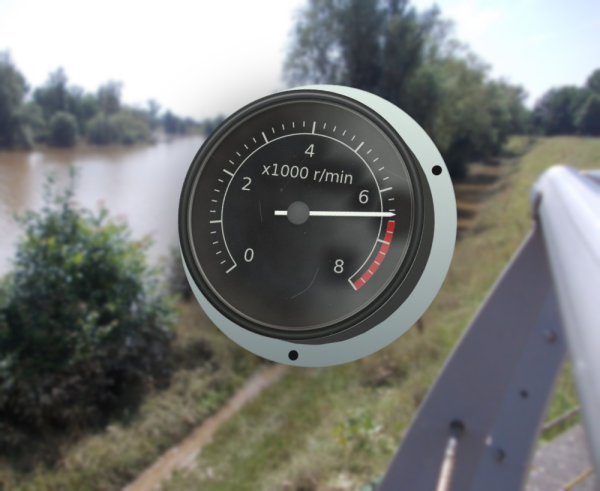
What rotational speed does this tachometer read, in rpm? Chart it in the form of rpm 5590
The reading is rpm 6500
